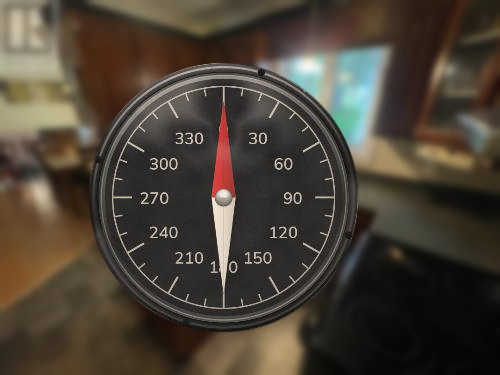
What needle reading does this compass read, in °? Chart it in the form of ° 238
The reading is ° 0
